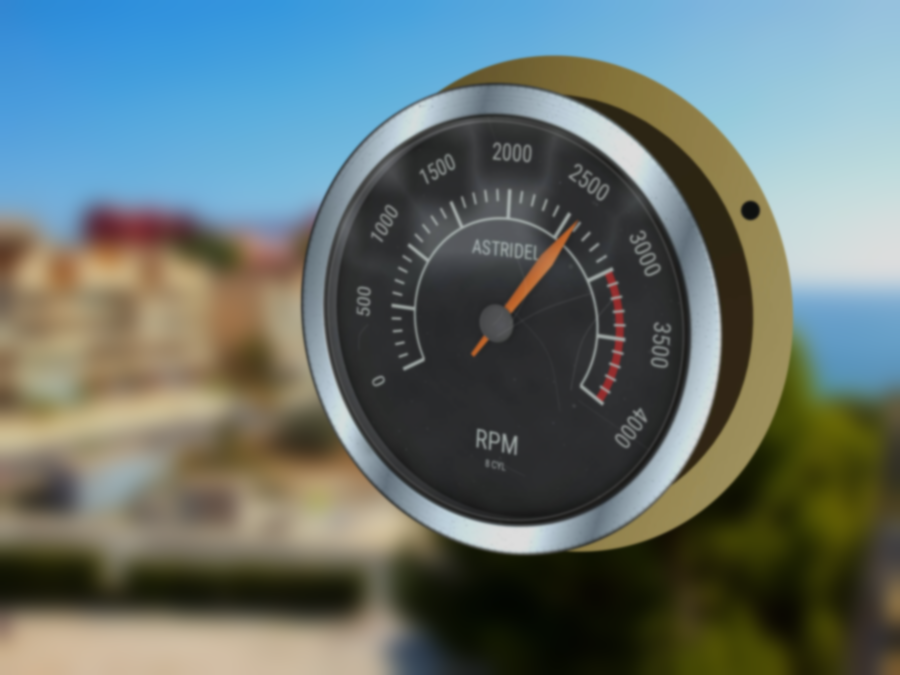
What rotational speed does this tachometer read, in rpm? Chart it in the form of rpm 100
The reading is rpm 2600
